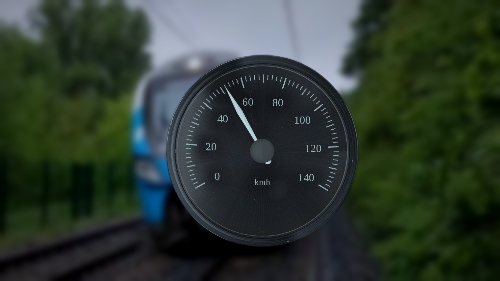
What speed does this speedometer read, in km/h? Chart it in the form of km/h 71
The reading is km/h 52
